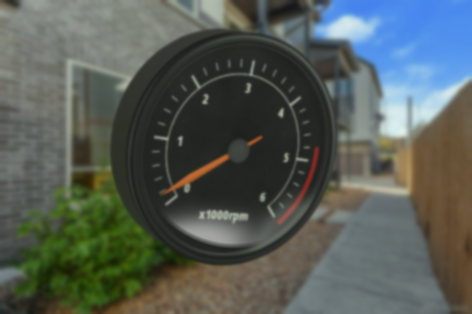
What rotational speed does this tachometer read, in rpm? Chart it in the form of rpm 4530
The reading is rpm 200
